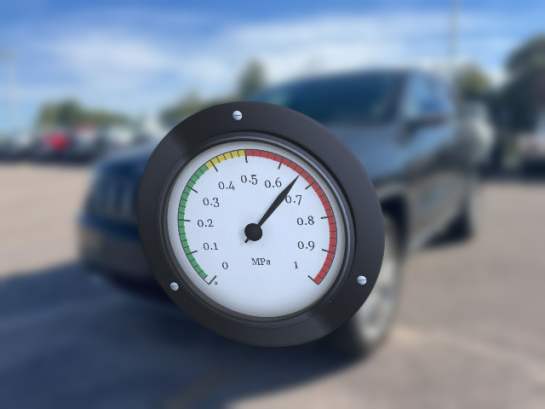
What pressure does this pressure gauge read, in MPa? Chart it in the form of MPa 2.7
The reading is MPa 0.66
